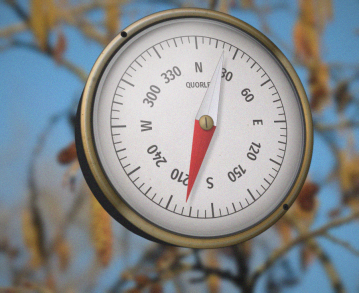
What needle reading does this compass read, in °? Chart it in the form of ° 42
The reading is ° 200
